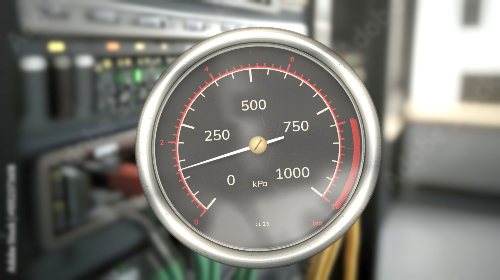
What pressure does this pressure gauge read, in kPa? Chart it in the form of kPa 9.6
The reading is kPa 125
